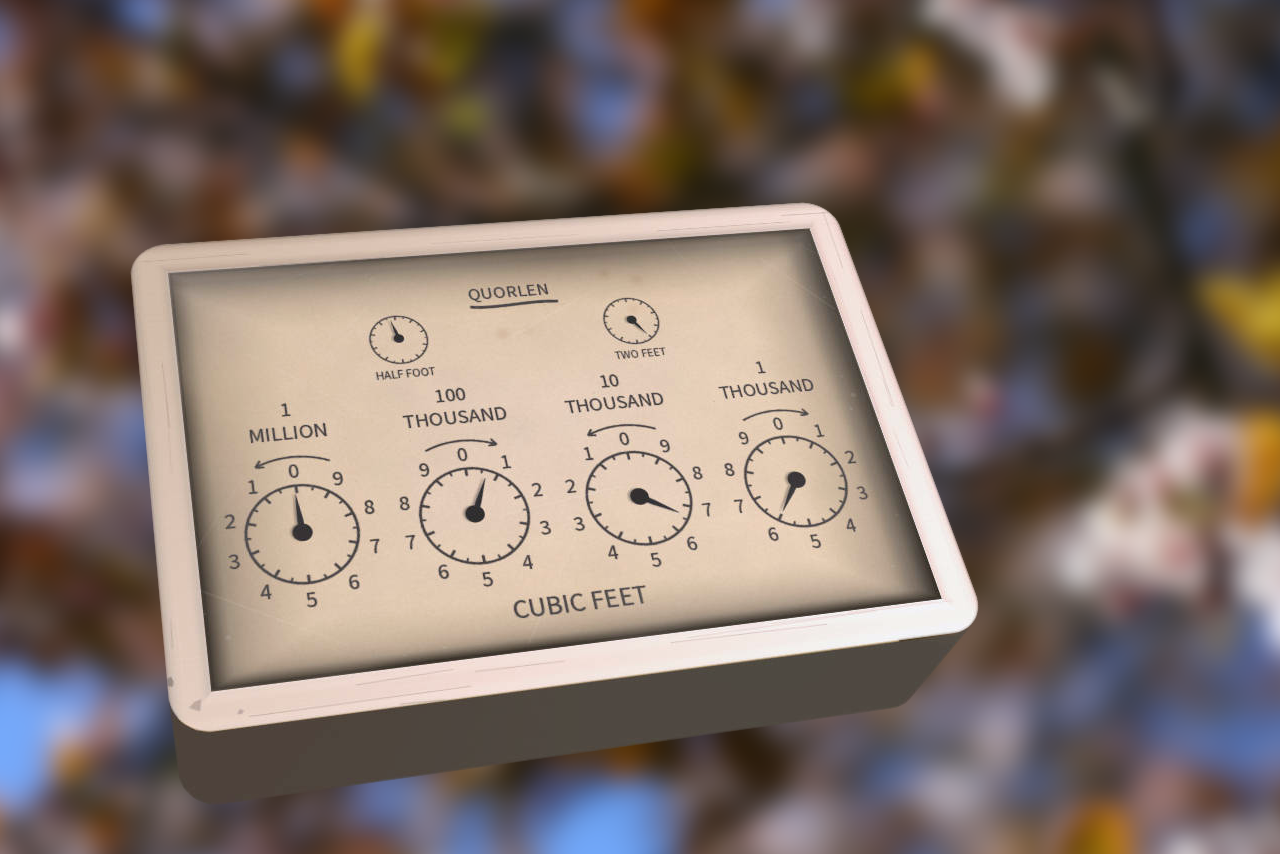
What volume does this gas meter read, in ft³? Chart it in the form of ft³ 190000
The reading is ft³ 6600
